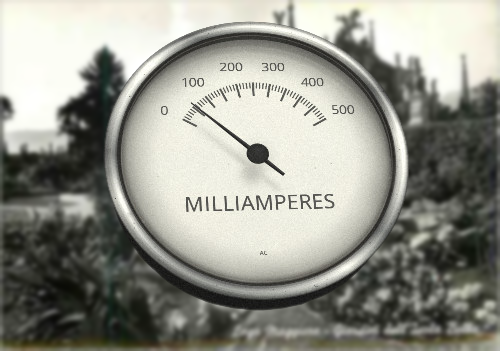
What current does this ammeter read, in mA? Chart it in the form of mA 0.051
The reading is mA 50
